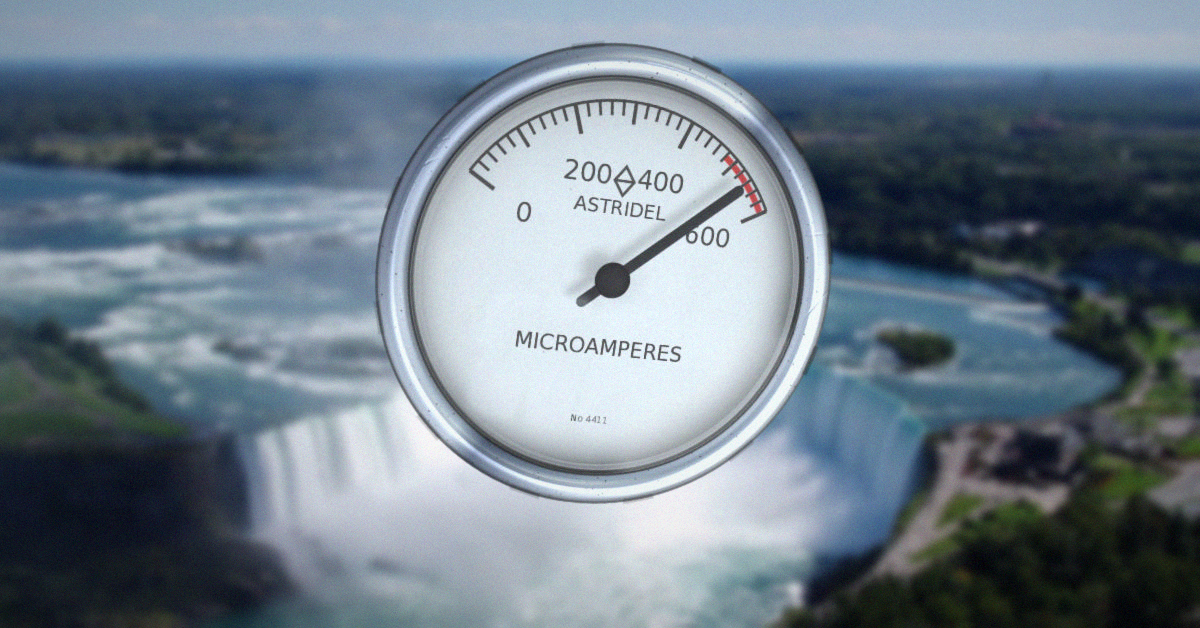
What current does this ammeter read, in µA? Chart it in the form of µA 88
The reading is µA 540
